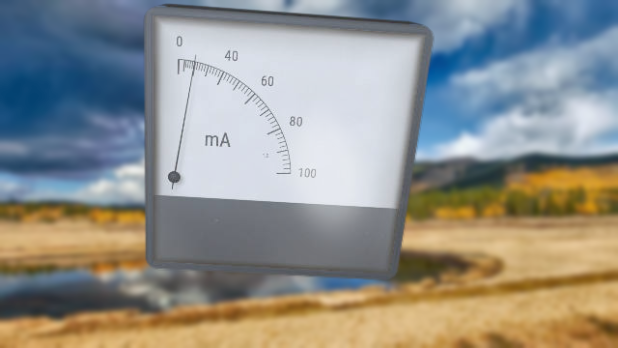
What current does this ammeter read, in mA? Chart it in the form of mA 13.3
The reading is mA 20
